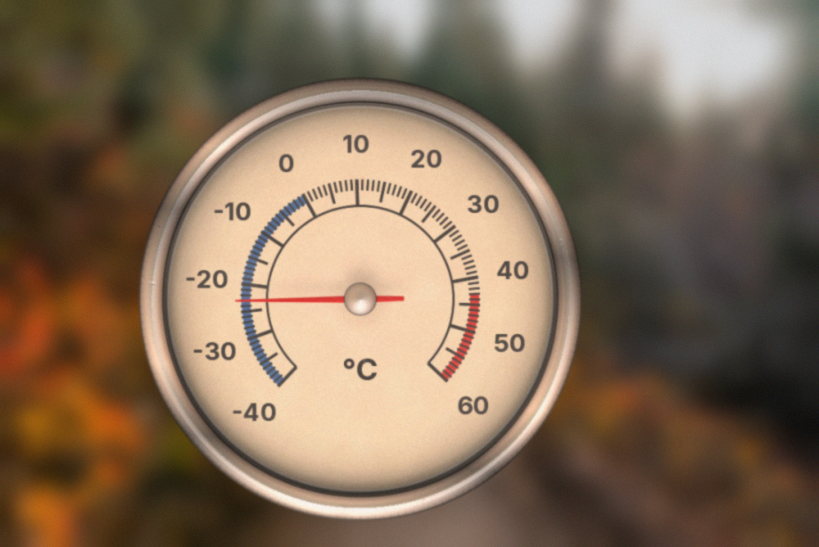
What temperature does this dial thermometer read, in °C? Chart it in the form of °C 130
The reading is °C -23
